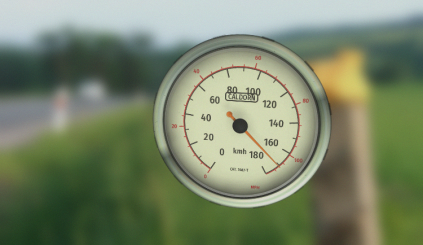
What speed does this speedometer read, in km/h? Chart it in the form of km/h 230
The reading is km/h 170
